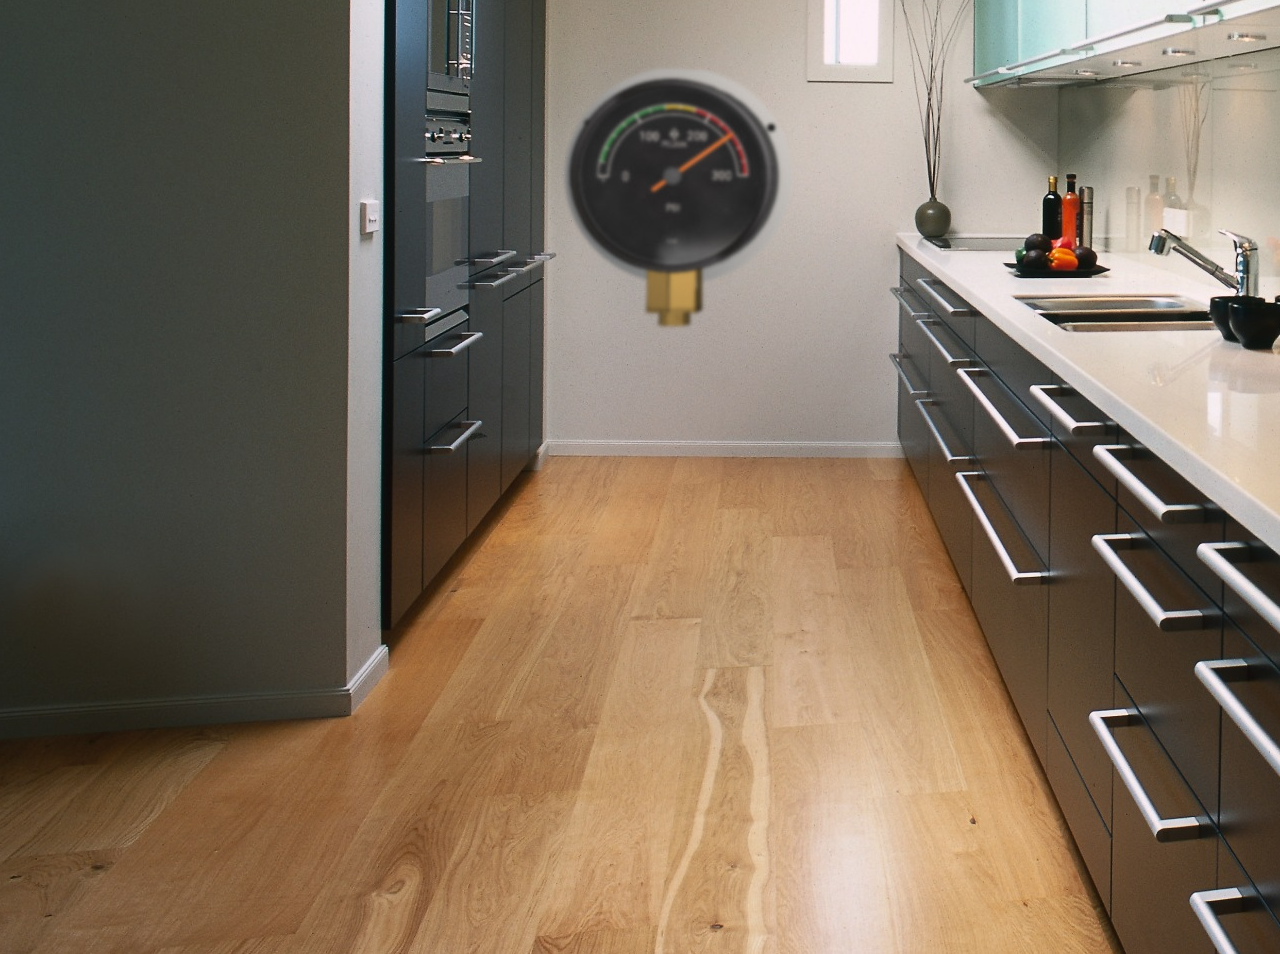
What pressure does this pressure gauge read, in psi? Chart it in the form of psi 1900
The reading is psi 240
